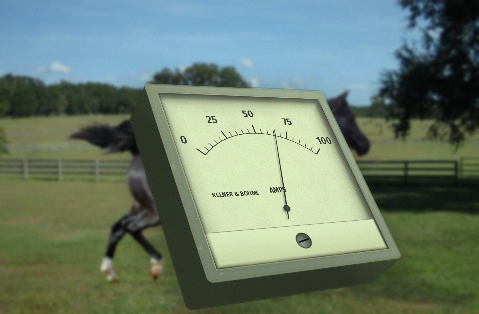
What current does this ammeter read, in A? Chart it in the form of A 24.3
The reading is A 65
